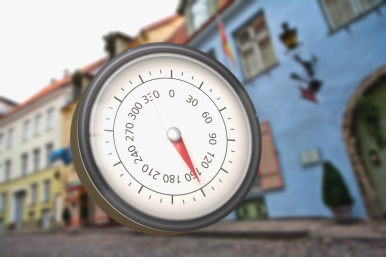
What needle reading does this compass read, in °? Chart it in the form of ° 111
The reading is ° 150
